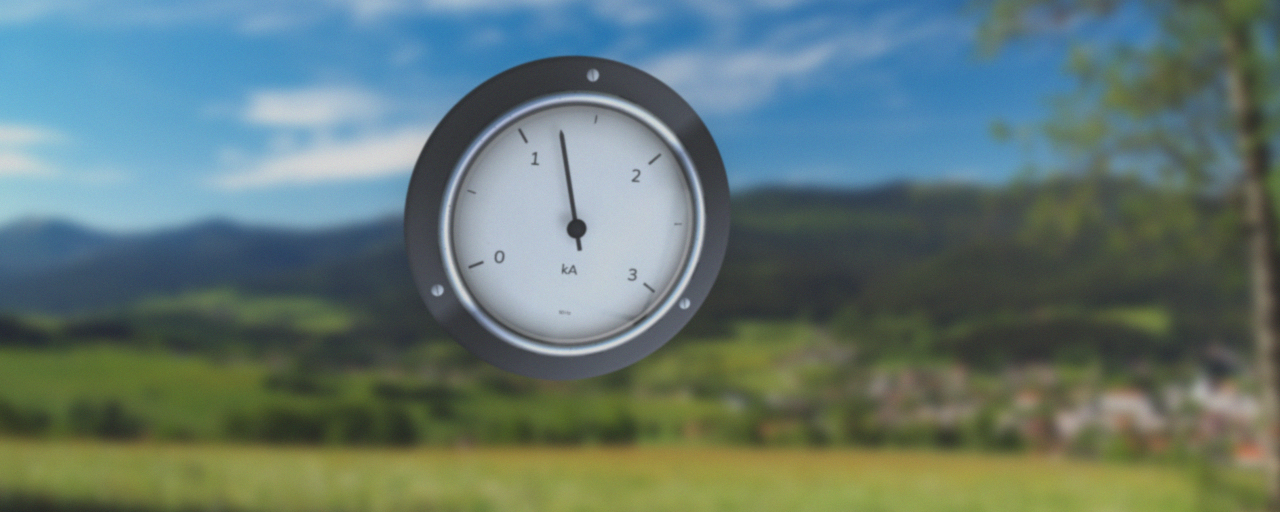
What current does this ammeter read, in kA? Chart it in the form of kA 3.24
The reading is kA 1.25
